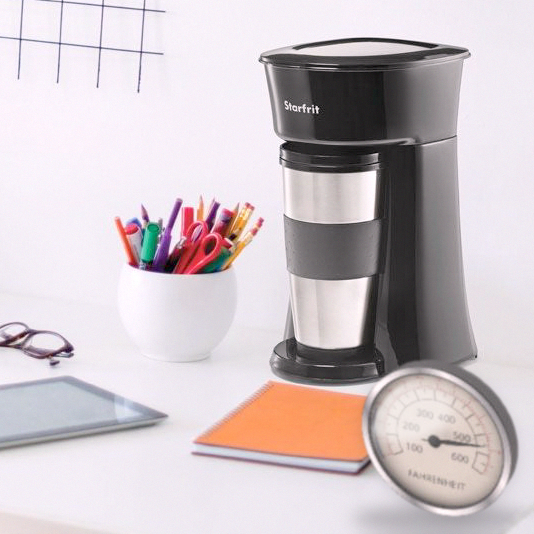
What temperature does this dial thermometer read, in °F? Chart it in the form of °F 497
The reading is °F 525
